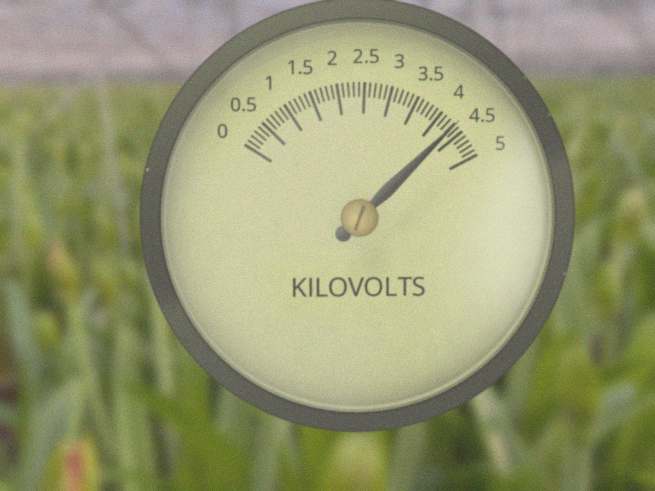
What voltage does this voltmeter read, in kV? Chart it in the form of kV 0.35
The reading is kV 4.3
